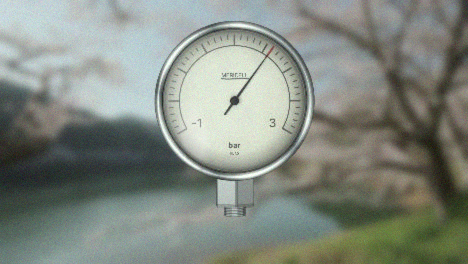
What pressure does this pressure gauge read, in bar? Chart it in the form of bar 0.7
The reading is bar 1.6
